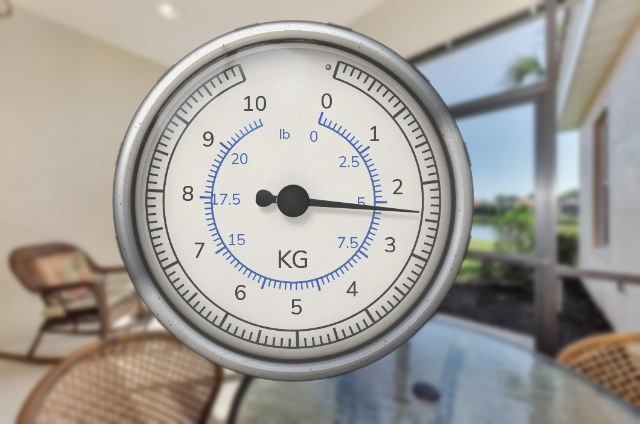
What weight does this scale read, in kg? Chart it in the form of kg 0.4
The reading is kg 2.4
